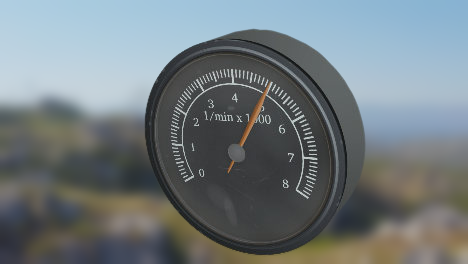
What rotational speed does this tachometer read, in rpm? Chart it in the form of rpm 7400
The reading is rpm 5000
